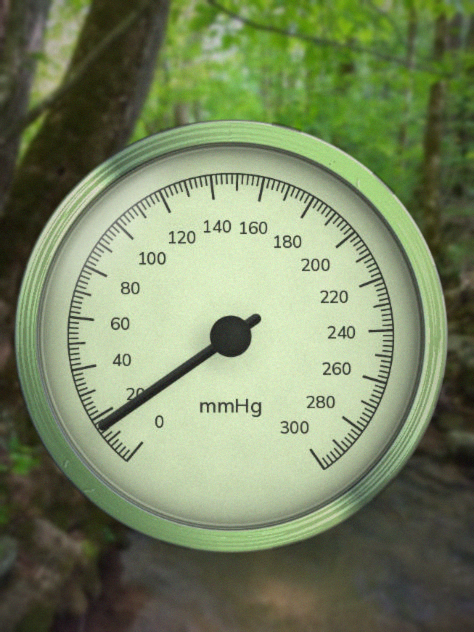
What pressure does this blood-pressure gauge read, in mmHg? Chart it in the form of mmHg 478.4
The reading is mmHg 16
